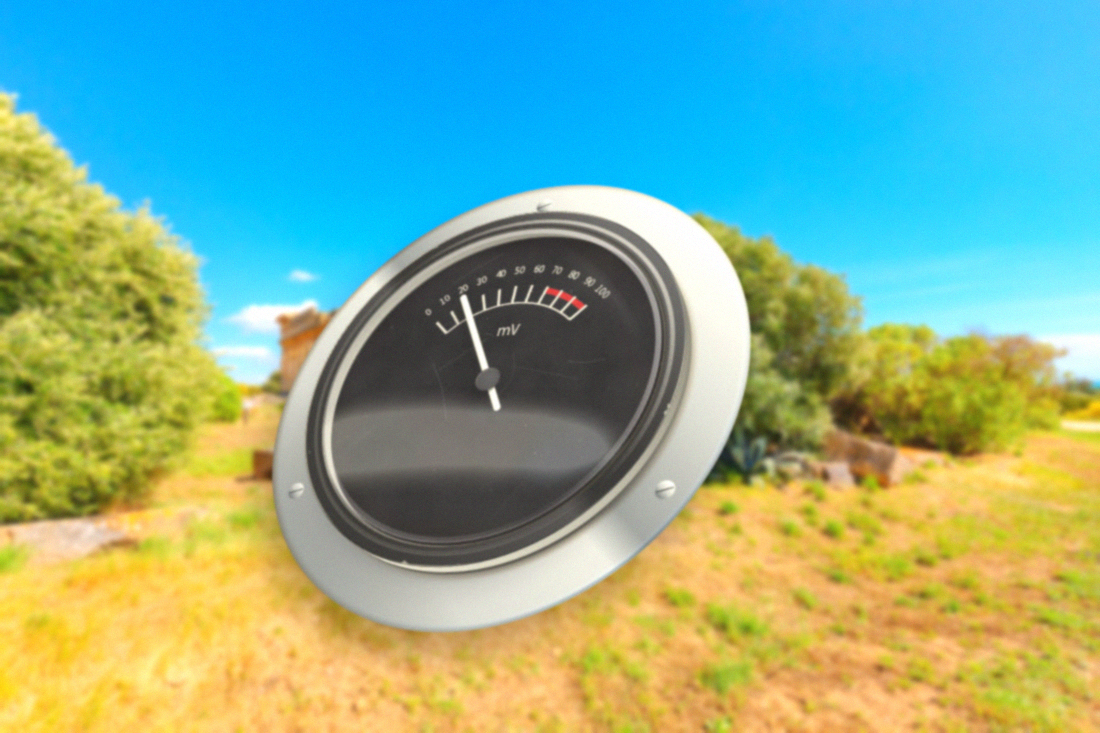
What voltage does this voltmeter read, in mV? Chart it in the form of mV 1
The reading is mV 20
